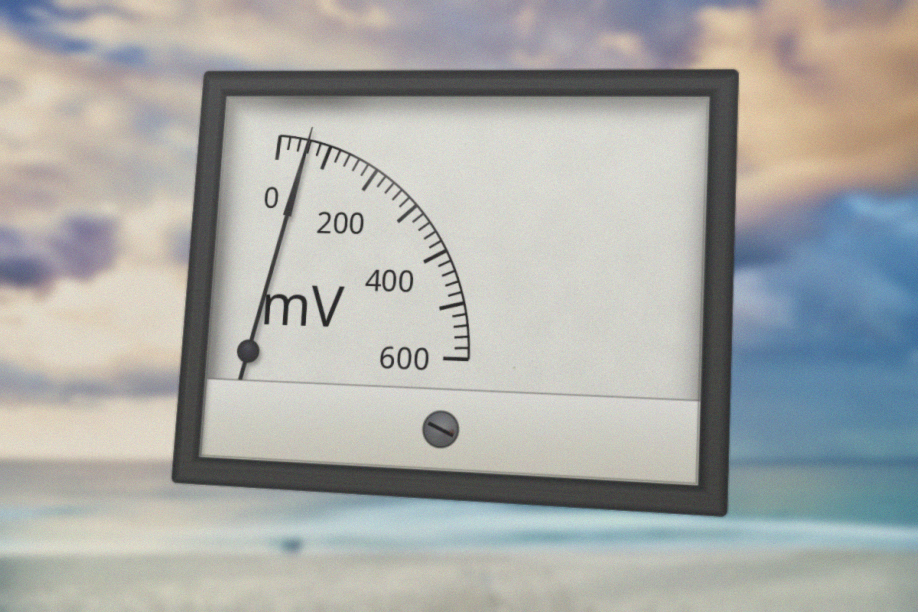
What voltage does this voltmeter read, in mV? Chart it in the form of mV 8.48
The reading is mV 60
